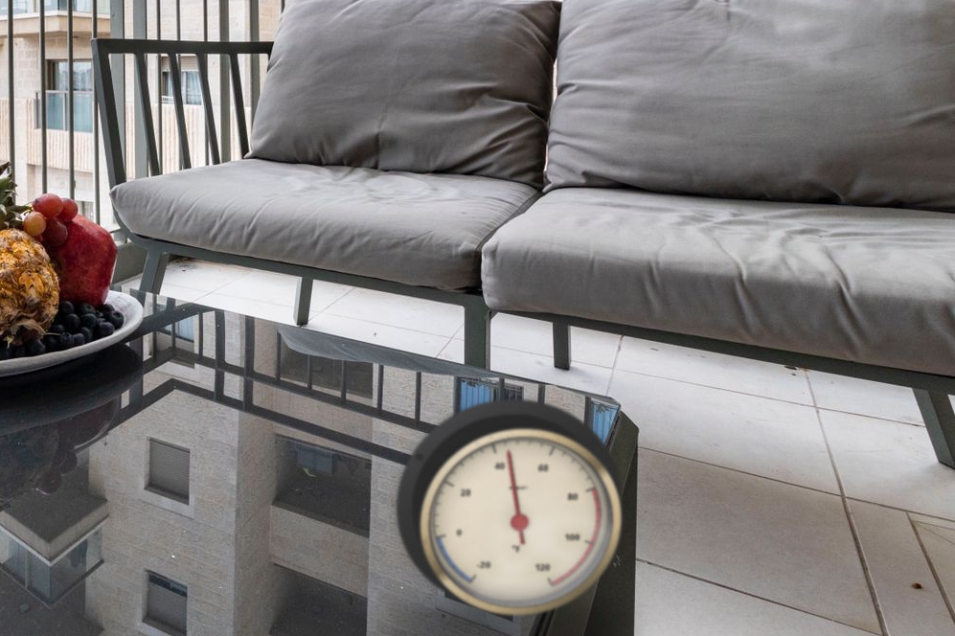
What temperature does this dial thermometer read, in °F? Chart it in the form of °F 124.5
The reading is °F 44
